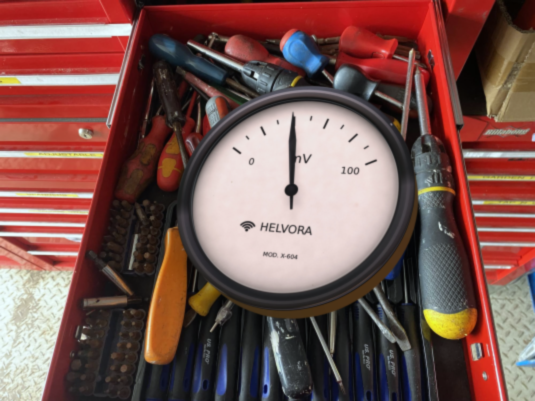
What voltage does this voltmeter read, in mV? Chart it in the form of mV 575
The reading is mV 40
